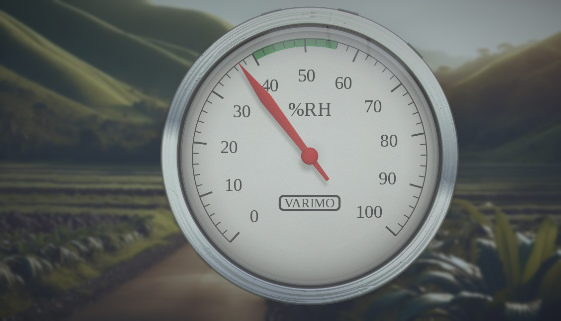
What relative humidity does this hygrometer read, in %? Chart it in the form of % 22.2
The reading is % 37
